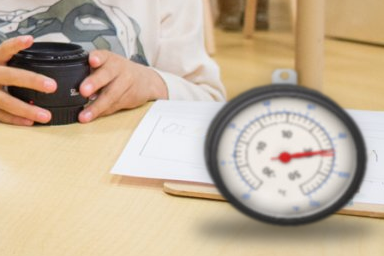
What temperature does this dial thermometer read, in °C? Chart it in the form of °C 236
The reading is °C 30
